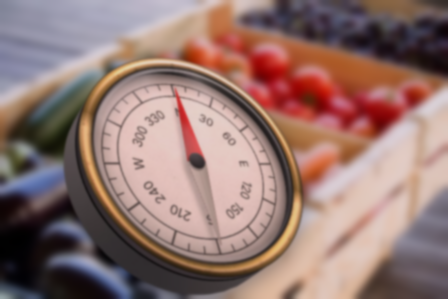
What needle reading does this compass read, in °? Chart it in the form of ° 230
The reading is ° 0
